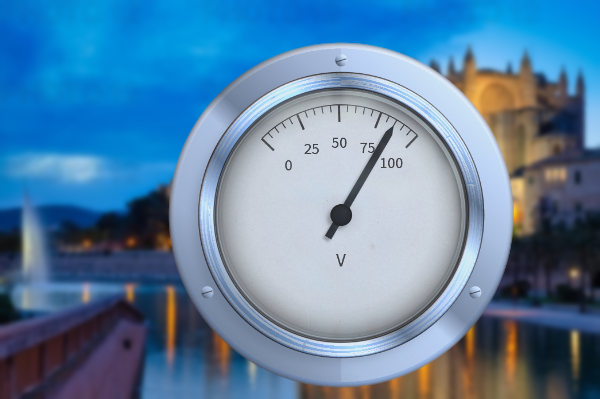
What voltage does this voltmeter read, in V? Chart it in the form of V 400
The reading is V 85
